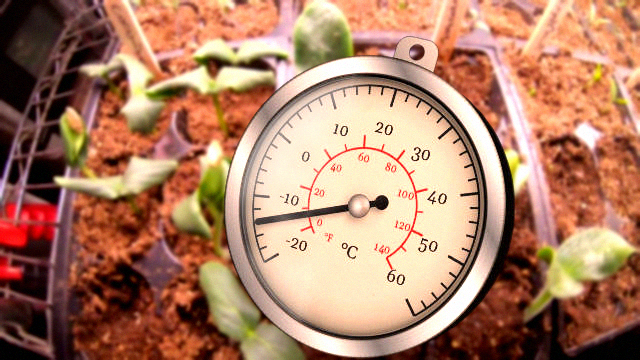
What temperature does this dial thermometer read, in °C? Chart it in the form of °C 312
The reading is °C -14
